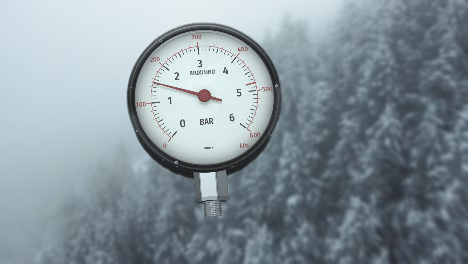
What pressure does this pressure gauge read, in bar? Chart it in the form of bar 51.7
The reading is bar 1.5
